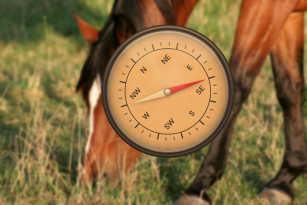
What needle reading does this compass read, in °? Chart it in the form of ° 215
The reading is ° 120
